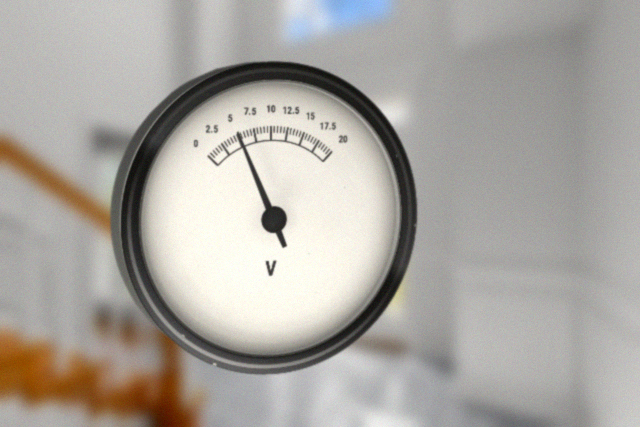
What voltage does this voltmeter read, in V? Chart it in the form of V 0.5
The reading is V 5
